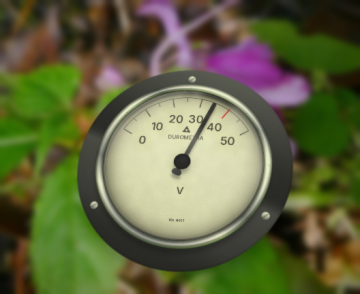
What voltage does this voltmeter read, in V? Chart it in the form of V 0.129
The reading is V 35
